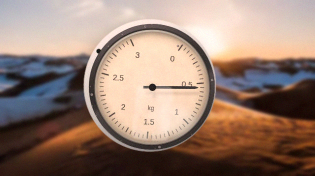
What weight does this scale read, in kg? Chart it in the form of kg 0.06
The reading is kg 0.55
